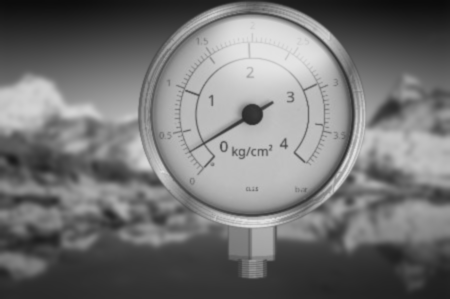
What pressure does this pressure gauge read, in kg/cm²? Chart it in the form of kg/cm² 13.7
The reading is kg/cm² 0.25
